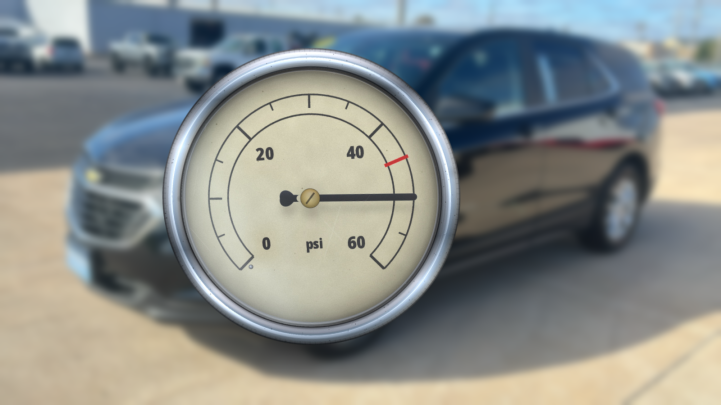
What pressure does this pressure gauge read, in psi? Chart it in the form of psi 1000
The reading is psi 50
